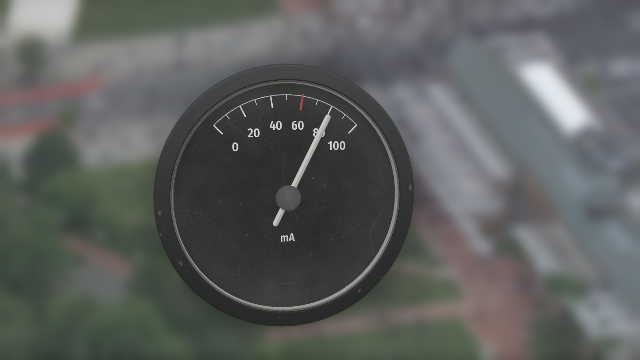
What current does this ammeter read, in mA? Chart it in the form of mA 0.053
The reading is mA 80
